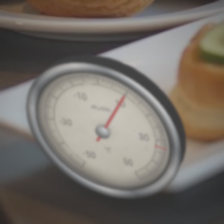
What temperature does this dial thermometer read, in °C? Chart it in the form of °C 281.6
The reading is °C 10
